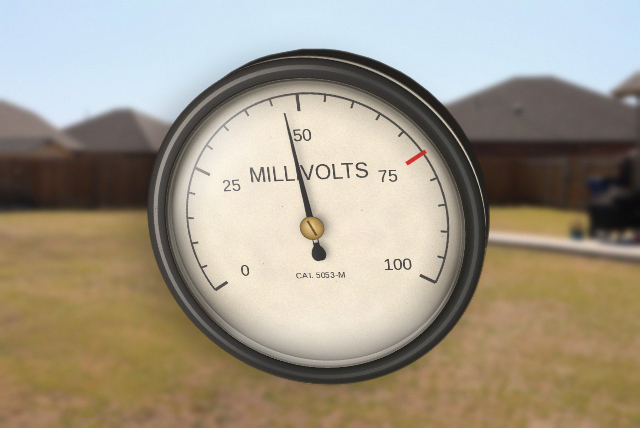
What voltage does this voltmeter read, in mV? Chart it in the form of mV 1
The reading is mV 47.5
